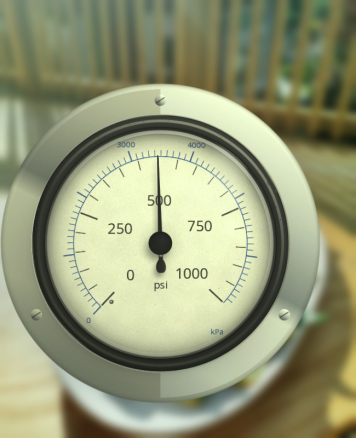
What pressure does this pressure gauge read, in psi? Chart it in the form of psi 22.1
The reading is psi 500
